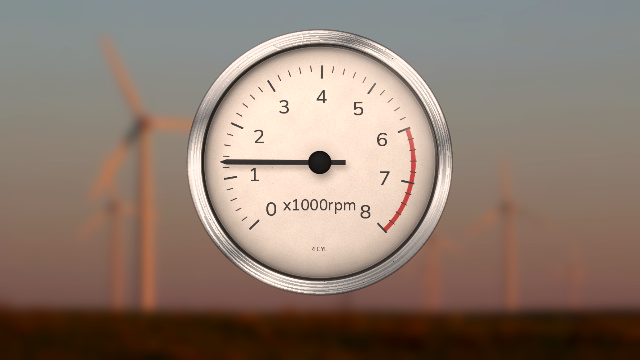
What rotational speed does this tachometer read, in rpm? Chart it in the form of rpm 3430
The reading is rpm 1300
